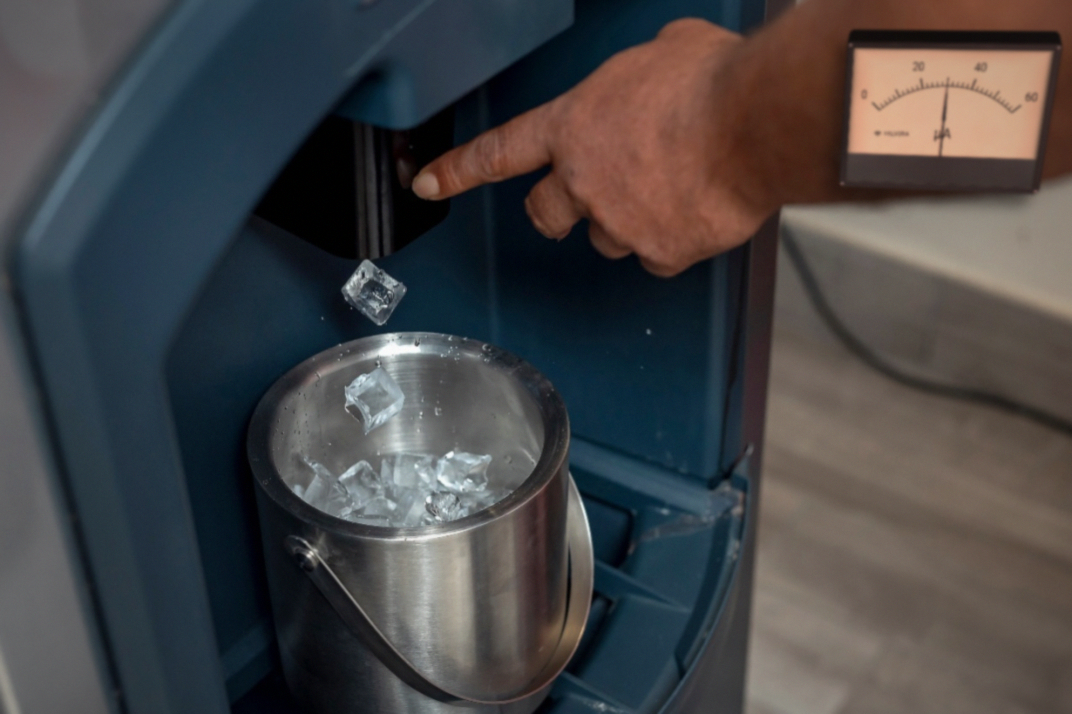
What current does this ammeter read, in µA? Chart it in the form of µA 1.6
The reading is µA 30
